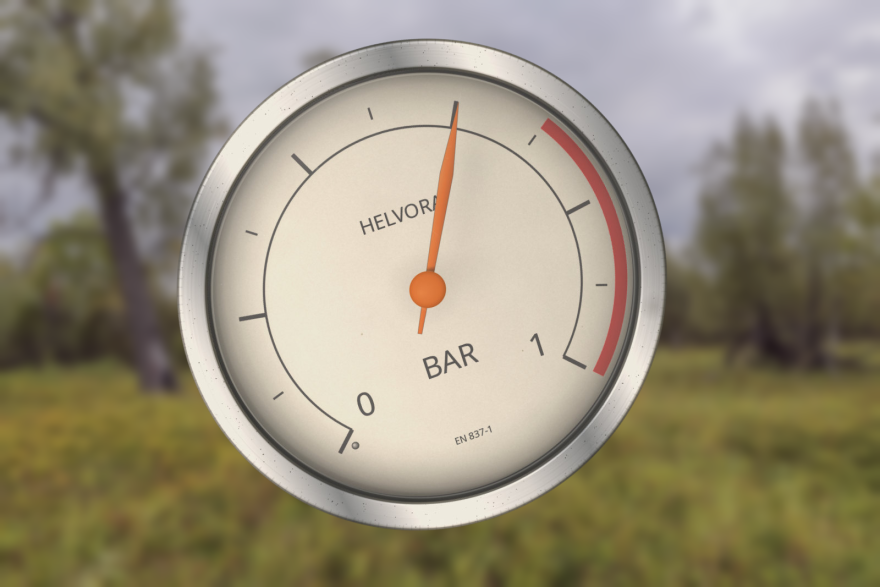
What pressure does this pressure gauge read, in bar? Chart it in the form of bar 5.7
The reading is bar 0.6
